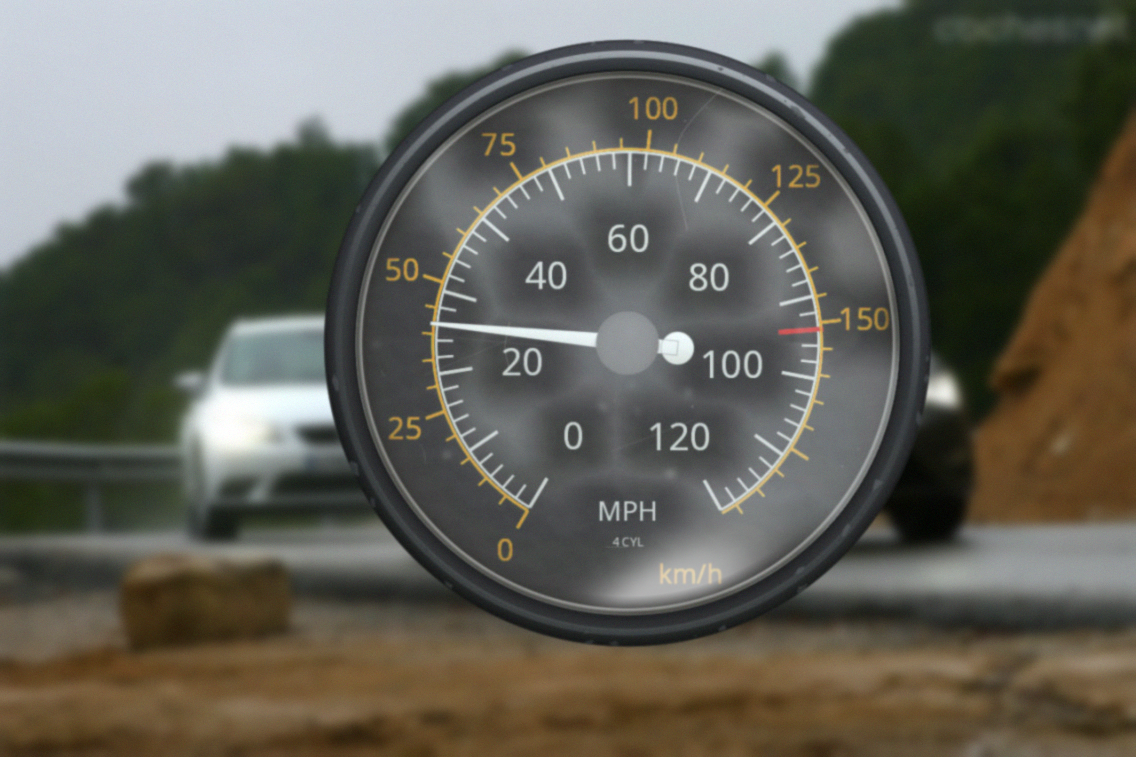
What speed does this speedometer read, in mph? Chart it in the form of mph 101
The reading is mph 26
